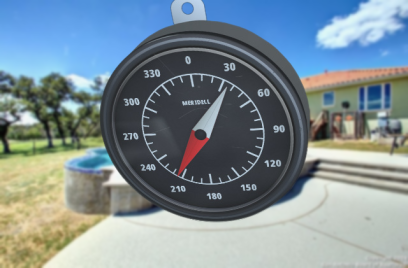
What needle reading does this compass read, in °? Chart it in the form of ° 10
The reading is ° 215
